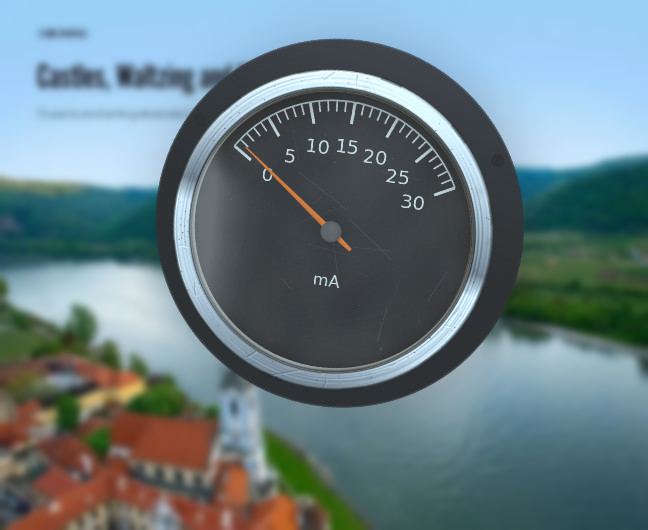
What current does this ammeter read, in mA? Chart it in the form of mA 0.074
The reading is mA 1
